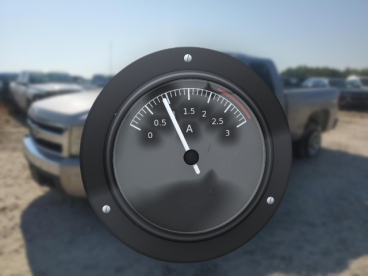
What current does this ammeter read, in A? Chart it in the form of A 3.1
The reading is A 0.9
